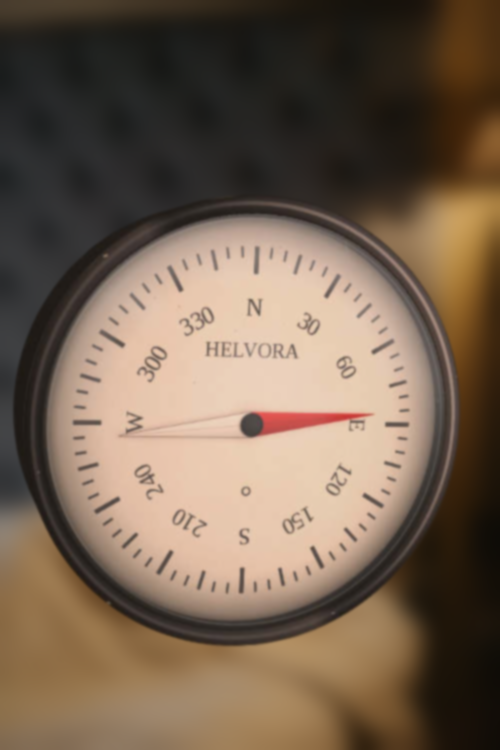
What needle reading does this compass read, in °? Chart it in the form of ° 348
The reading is ° 85
